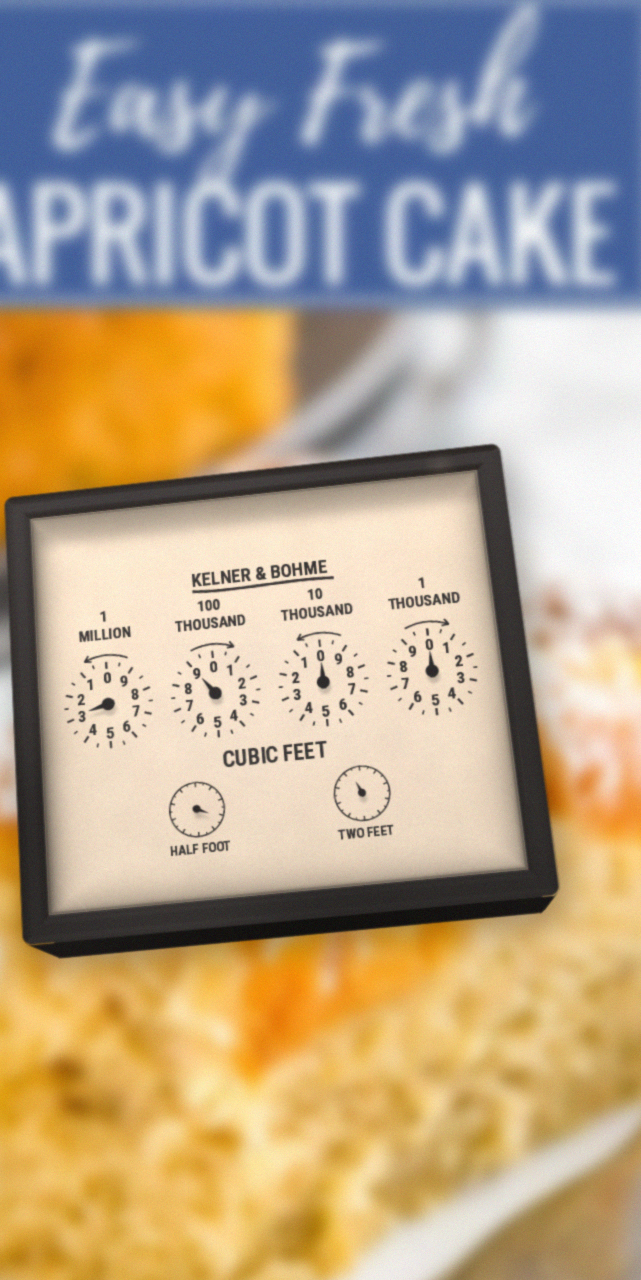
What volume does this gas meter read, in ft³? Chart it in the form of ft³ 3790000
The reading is ft³ 290000
